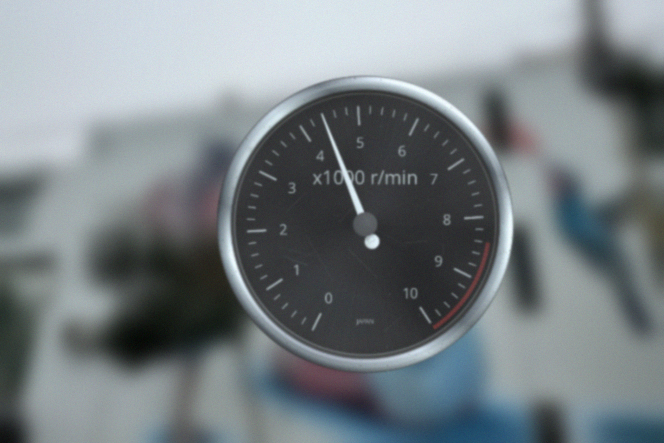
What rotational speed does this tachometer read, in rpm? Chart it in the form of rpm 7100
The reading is rpm 4400
